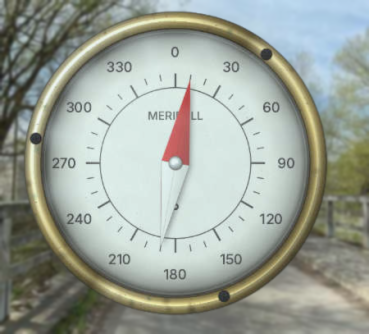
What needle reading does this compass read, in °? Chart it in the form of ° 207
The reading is ° 10
